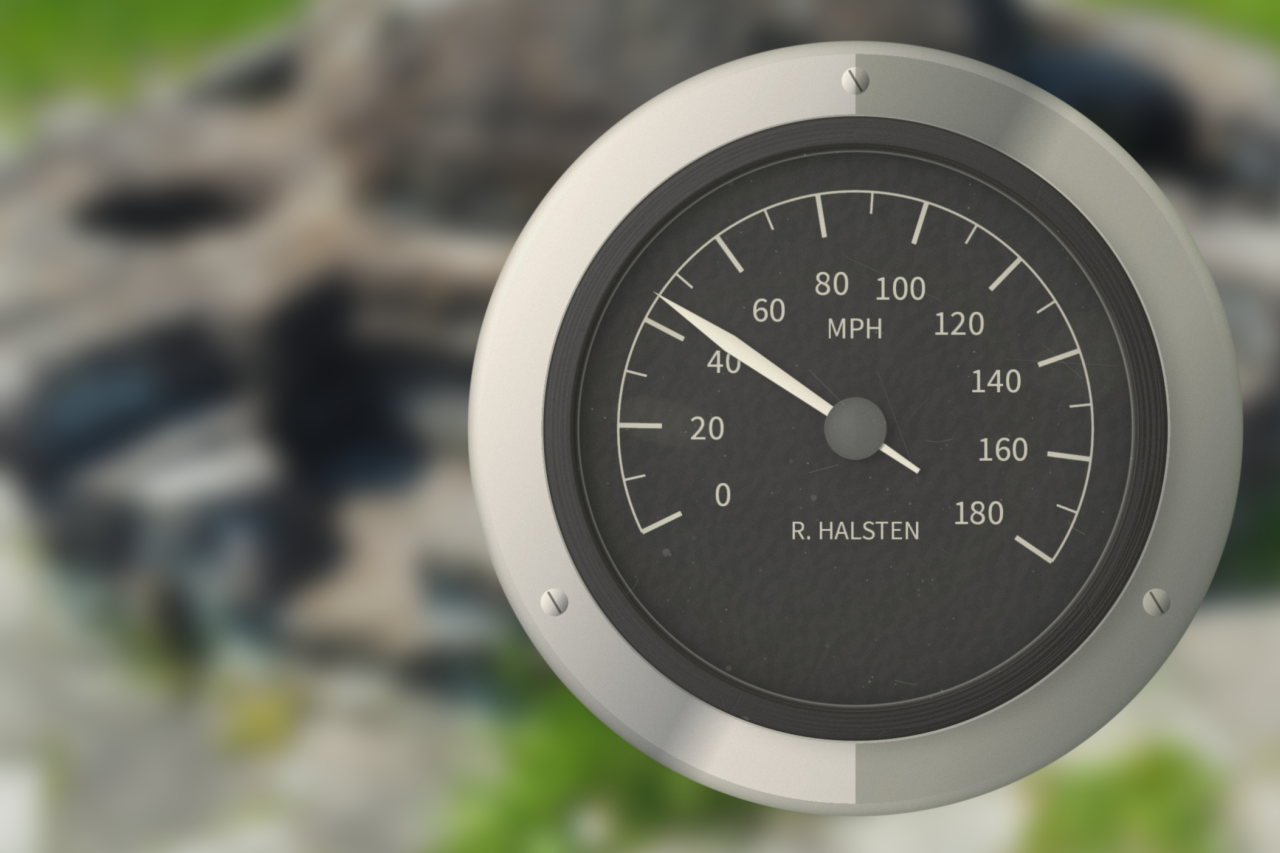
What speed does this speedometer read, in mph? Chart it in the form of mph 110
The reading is mph 45
